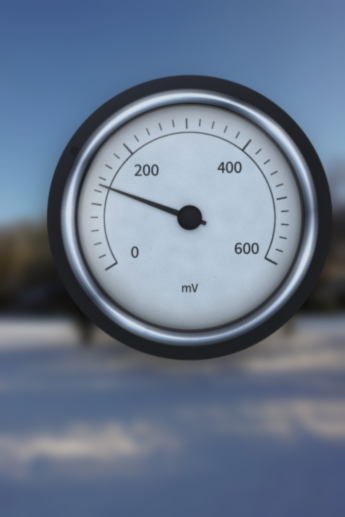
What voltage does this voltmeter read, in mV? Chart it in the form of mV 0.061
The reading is mV 130
